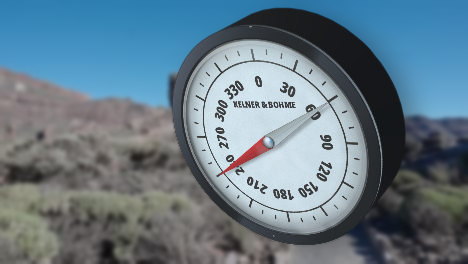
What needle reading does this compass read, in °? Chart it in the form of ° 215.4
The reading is ° 240
